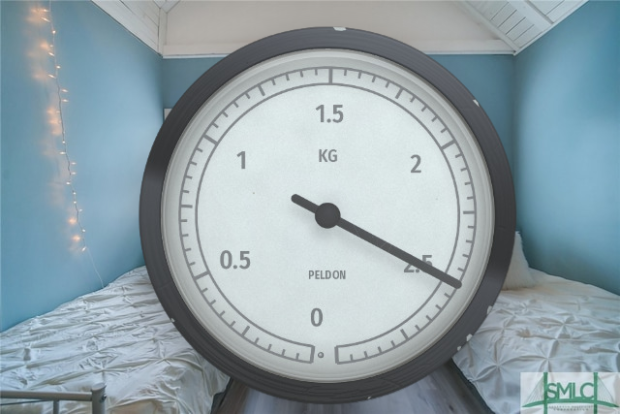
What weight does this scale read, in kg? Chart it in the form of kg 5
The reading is kg 2.5
